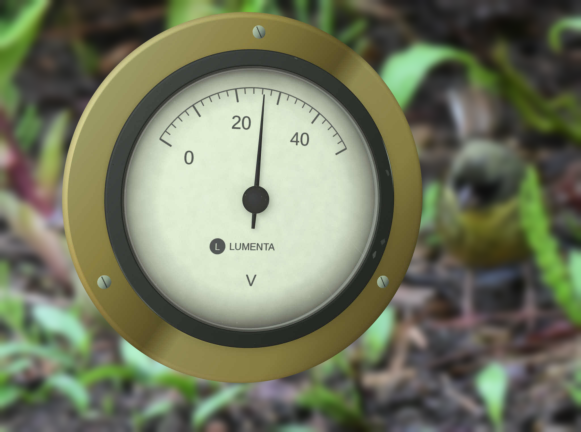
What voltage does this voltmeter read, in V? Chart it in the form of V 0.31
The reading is V 26
